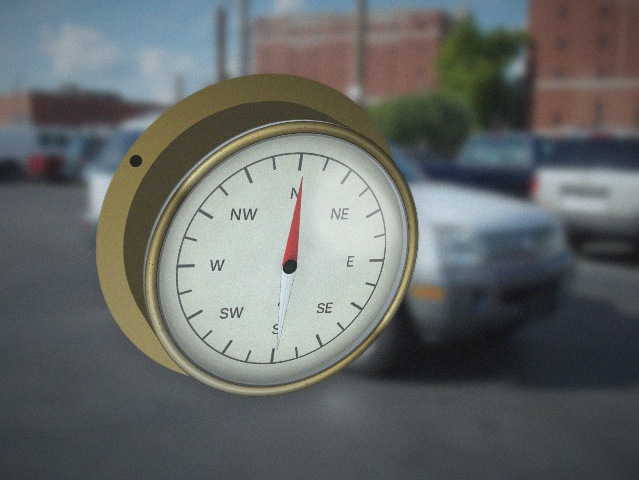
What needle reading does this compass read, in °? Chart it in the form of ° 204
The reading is ° 0
